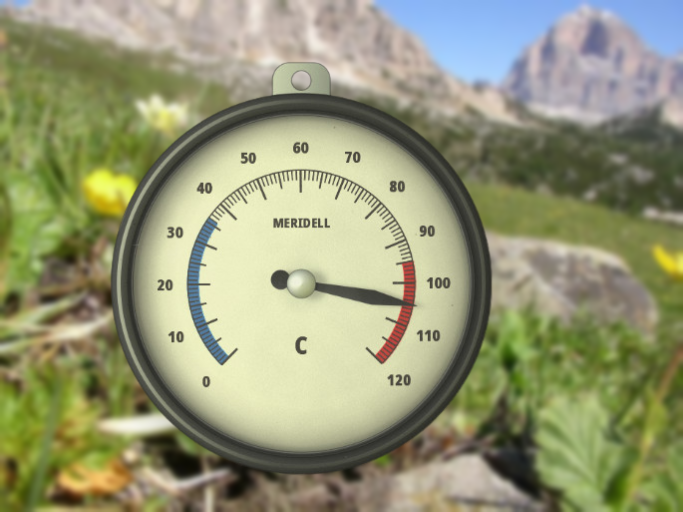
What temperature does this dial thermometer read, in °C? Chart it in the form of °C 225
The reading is °C 105
